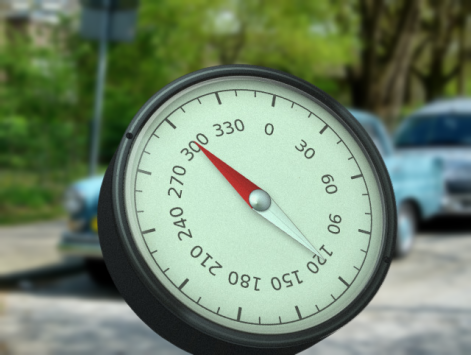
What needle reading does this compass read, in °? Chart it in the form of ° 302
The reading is ° 300
